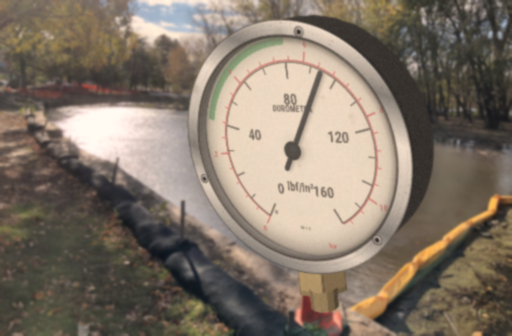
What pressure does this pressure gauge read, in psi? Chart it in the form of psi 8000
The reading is psi 95
